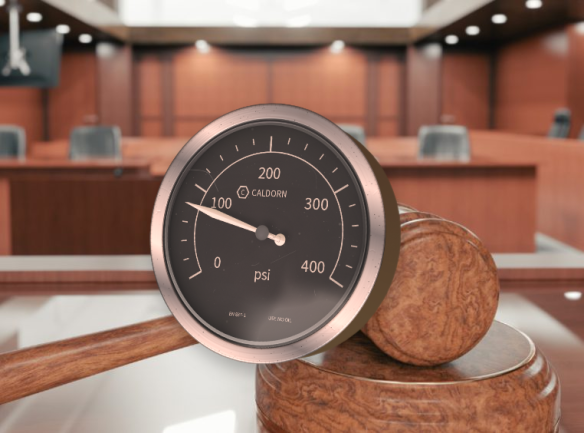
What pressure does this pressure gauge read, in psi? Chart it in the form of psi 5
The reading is psi 80
